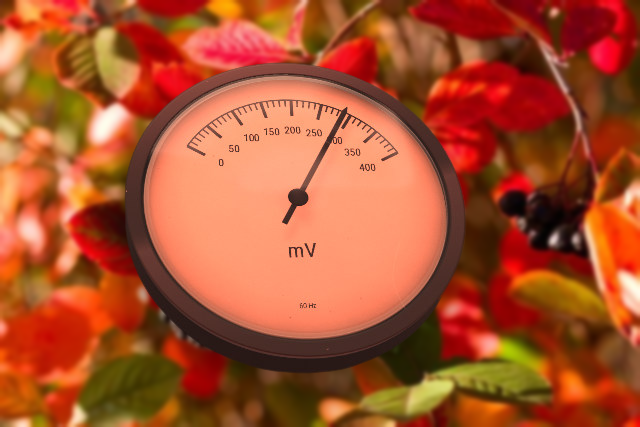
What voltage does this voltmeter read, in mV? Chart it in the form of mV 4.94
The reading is mV 290
